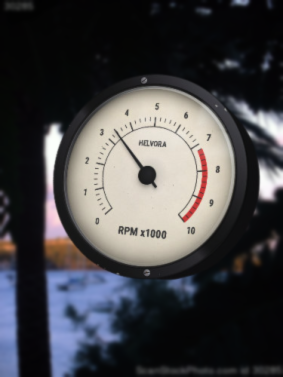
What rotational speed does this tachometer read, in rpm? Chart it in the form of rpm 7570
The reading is rpm 3400
